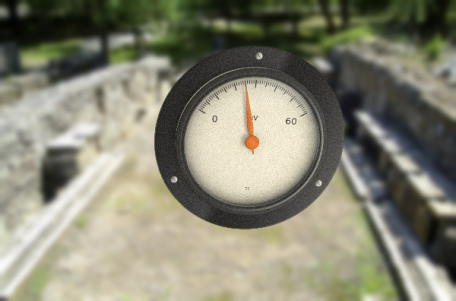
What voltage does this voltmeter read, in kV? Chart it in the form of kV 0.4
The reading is kV 25
